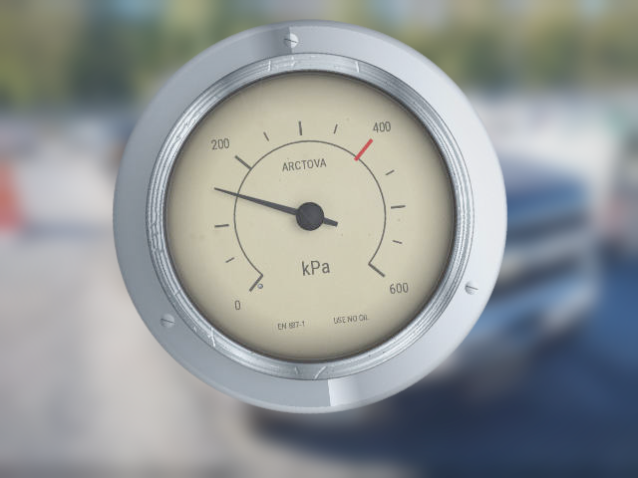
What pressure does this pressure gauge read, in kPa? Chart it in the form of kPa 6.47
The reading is kPa 150
